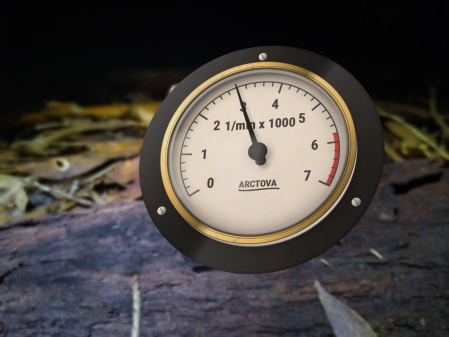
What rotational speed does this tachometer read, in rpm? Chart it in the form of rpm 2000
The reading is rpm 3000
